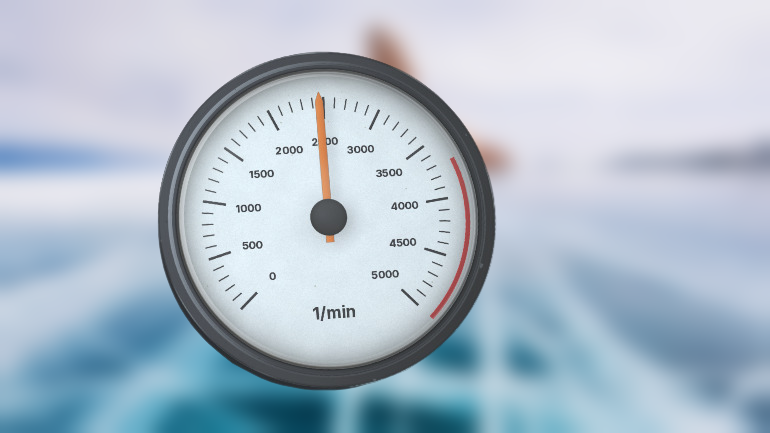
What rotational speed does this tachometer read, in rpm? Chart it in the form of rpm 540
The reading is rpm 2450
